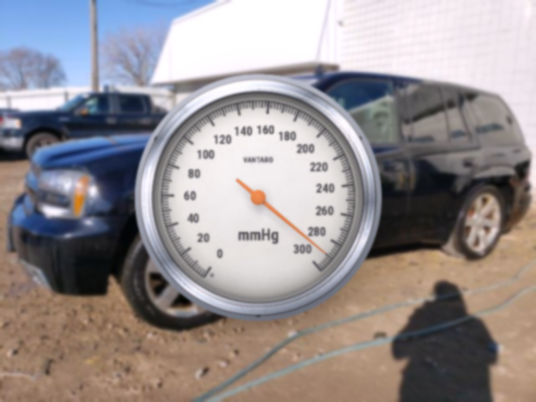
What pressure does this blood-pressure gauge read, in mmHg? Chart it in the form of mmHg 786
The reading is mmHg 290
